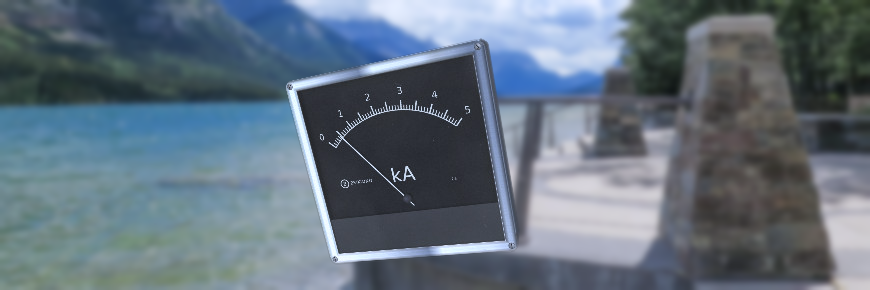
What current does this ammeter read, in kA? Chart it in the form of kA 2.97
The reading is kA 0.5
